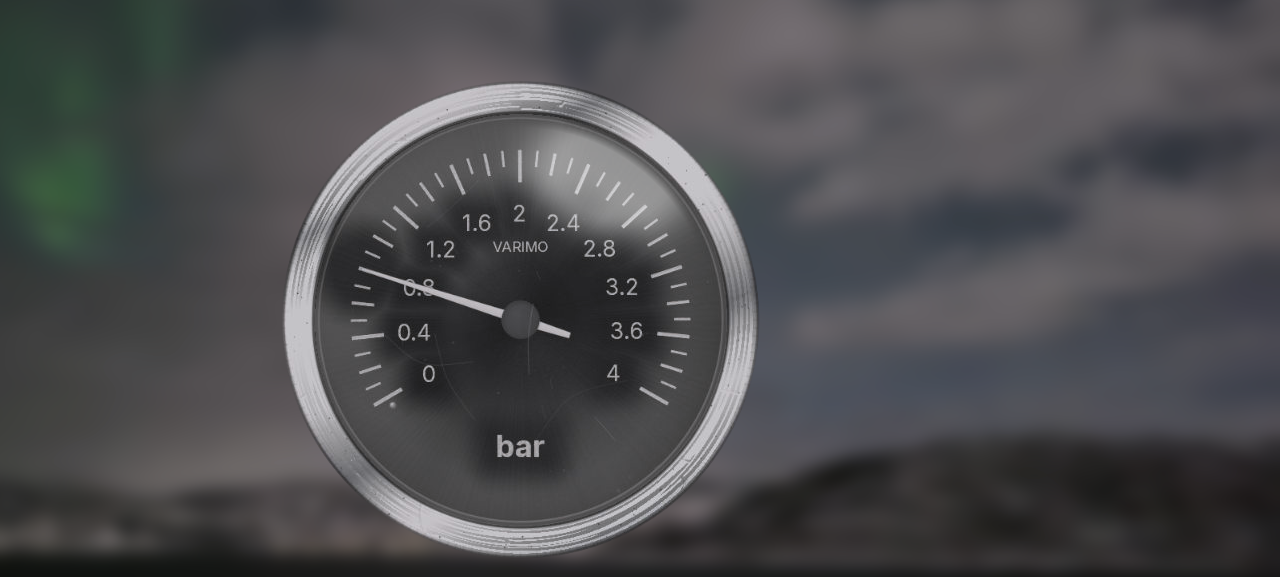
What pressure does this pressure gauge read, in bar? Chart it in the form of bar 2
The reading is bar 0.8
